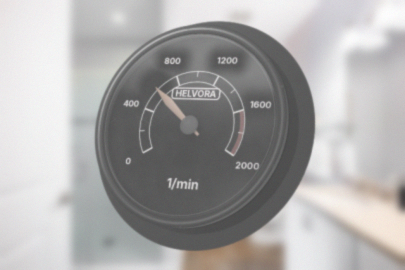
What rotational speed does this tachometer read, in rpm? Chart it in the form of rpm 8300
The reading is rpm 600
